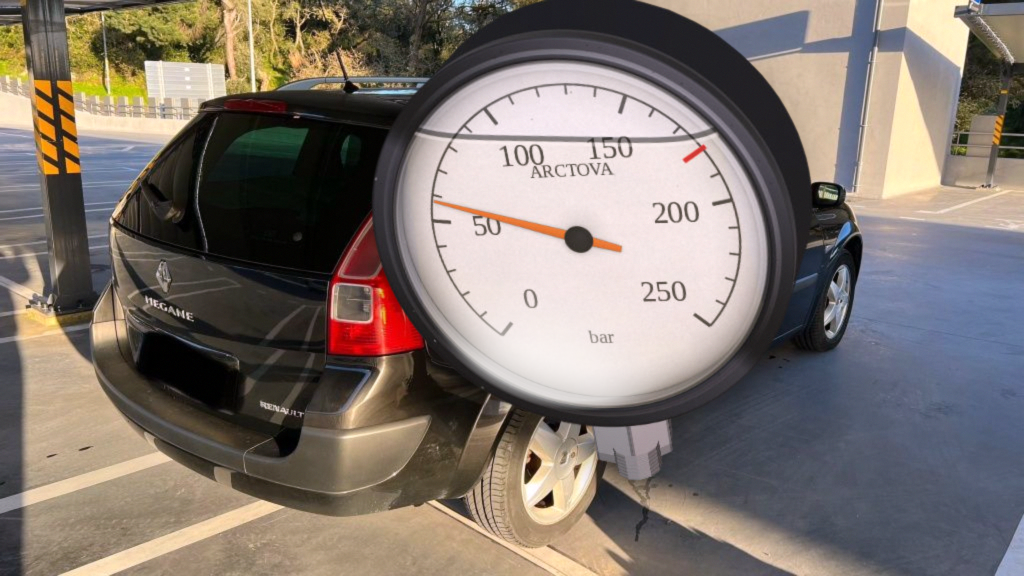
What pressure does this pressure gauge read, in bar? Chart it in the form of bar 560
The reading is bar 60
